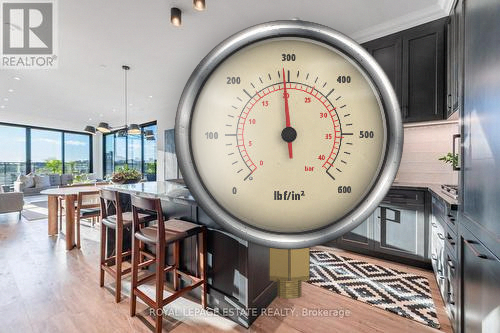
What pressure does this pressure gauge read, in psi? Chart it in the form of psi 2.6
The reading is psi 290
